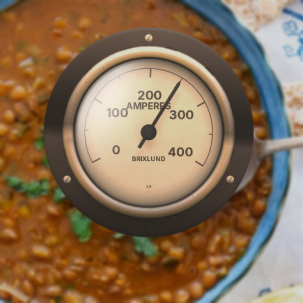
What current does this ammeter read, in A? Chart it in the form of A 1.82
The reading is A 250
